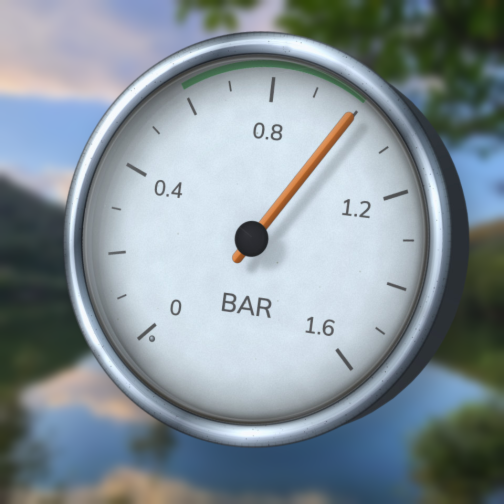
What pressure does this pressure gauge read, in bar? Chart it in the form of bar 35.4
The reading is bar 1
